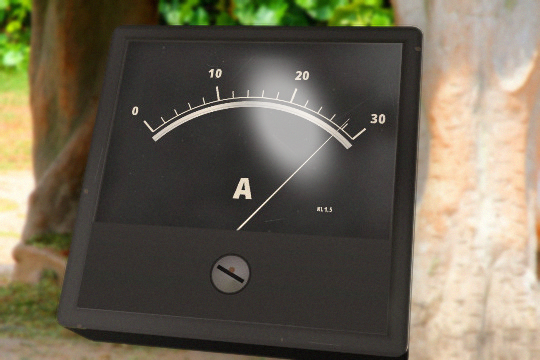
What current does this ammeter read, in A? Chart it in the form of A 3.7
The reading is A 28
